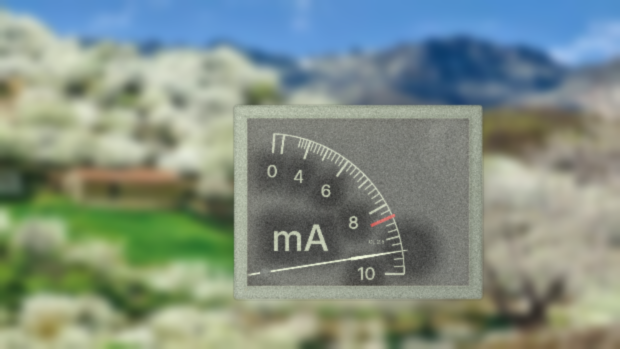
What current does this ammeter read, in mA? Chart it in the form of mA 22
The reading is mA 9.4
